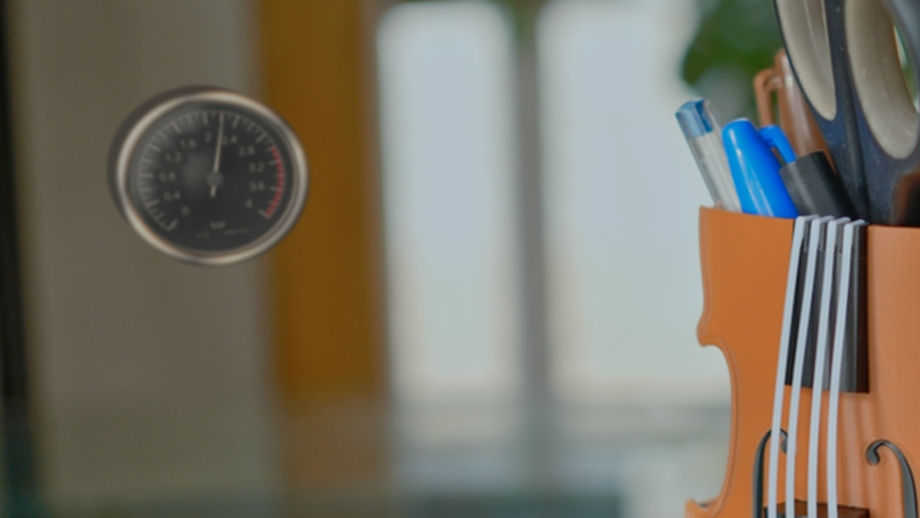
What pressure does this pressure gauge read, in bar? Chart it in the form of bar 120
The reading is bar 2.2
